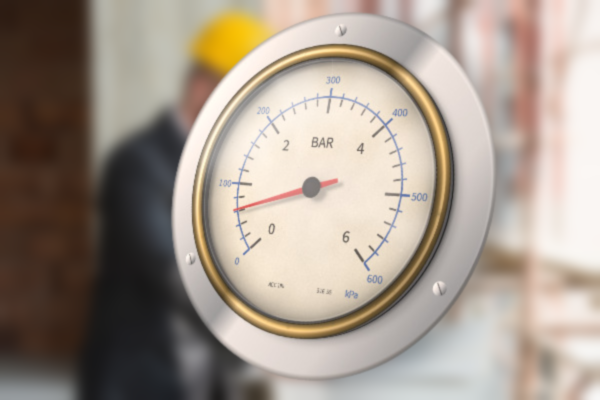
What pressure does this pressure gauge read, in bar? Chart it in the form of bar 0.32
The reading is bar 0.6
